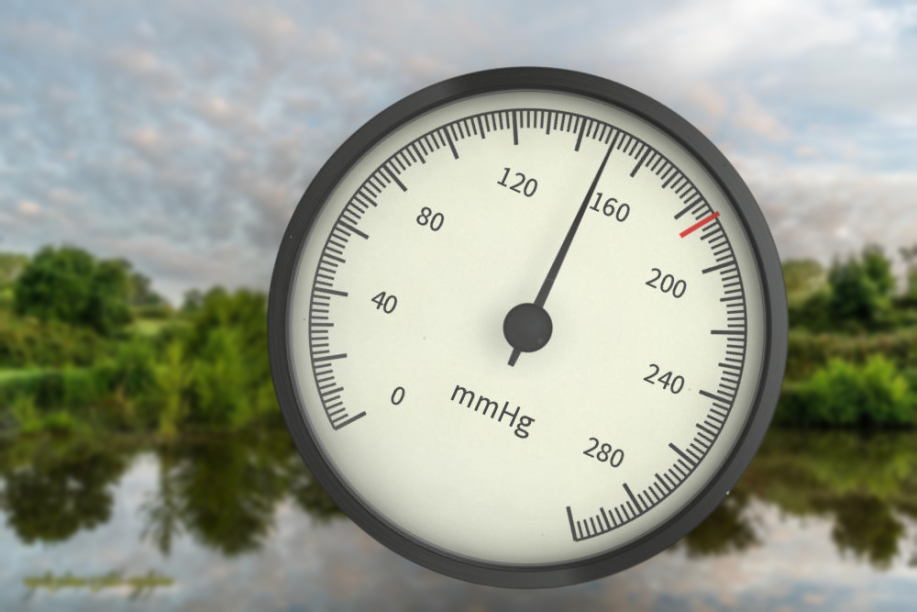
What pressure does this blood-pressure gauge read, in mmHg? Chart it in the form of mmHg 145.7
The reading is mmHg 150
